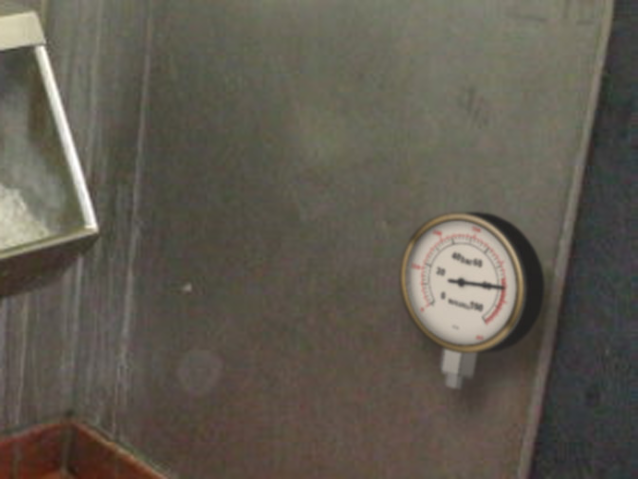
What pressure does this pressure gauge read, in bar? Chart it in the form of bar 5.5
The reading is bar 80
